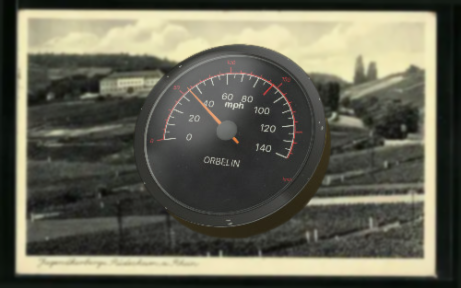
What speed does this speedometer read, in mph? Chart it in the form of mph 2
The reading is mph 35
